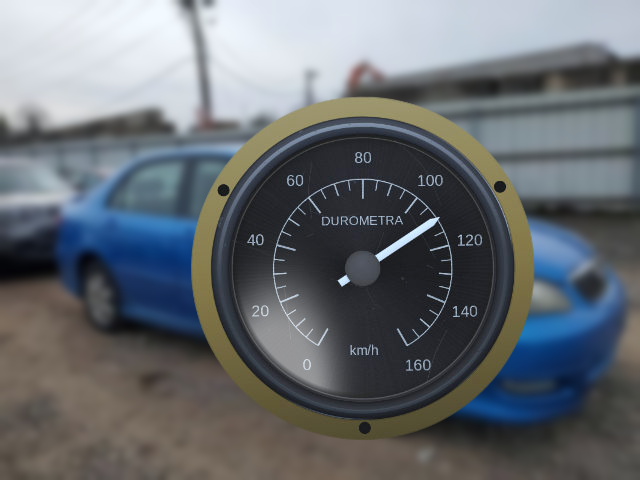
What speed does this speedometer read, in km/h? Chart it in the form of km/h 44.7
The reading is km/h 110
